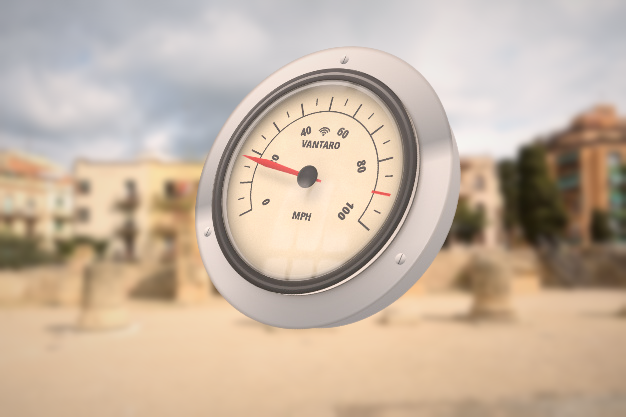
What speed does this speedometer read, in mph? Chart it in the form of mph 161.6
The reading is mph 17.5
